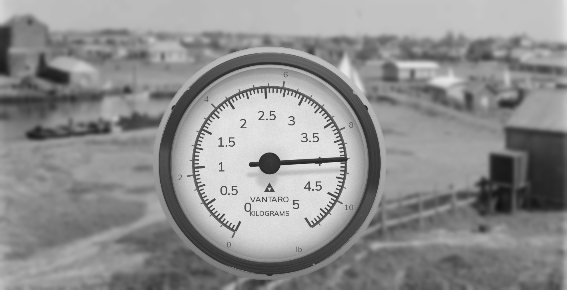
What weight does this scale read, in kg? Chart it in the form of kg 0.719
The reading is kg 4
